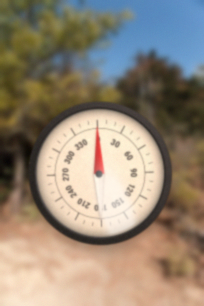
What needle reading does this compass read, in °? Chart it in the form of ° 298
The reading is ° 0
